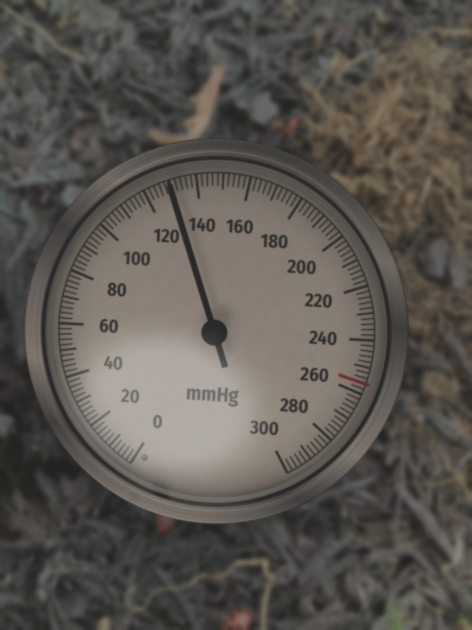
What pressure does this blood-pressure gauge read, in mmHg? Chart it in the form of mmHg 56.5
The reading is mmHg 130
